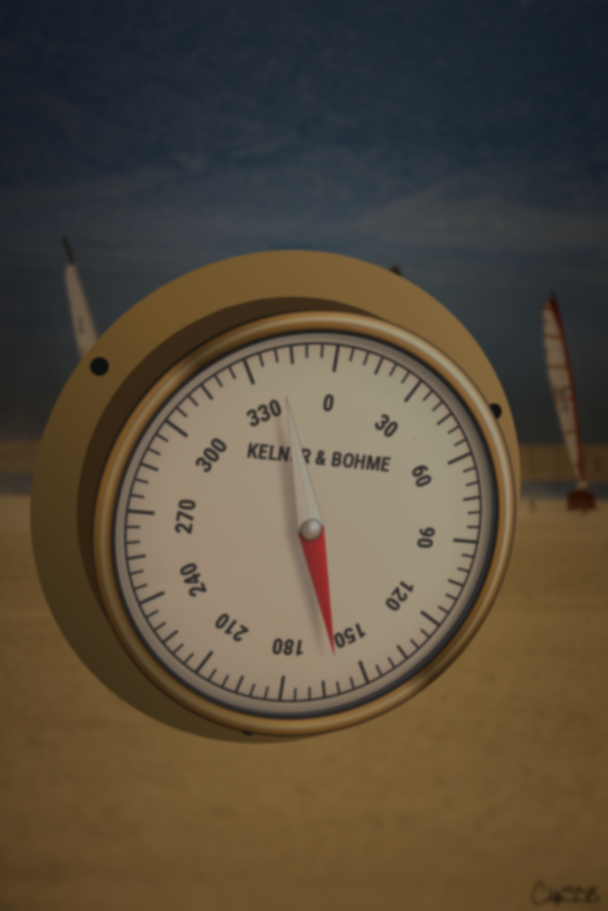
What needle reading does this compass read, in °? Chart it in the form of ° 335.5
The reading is ° 160
